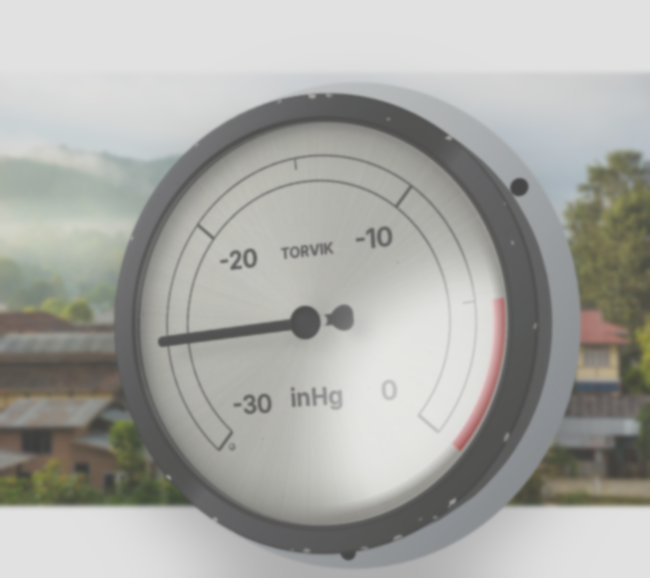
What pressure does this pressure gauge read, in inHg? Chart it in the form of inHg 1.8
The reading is inHg -25
